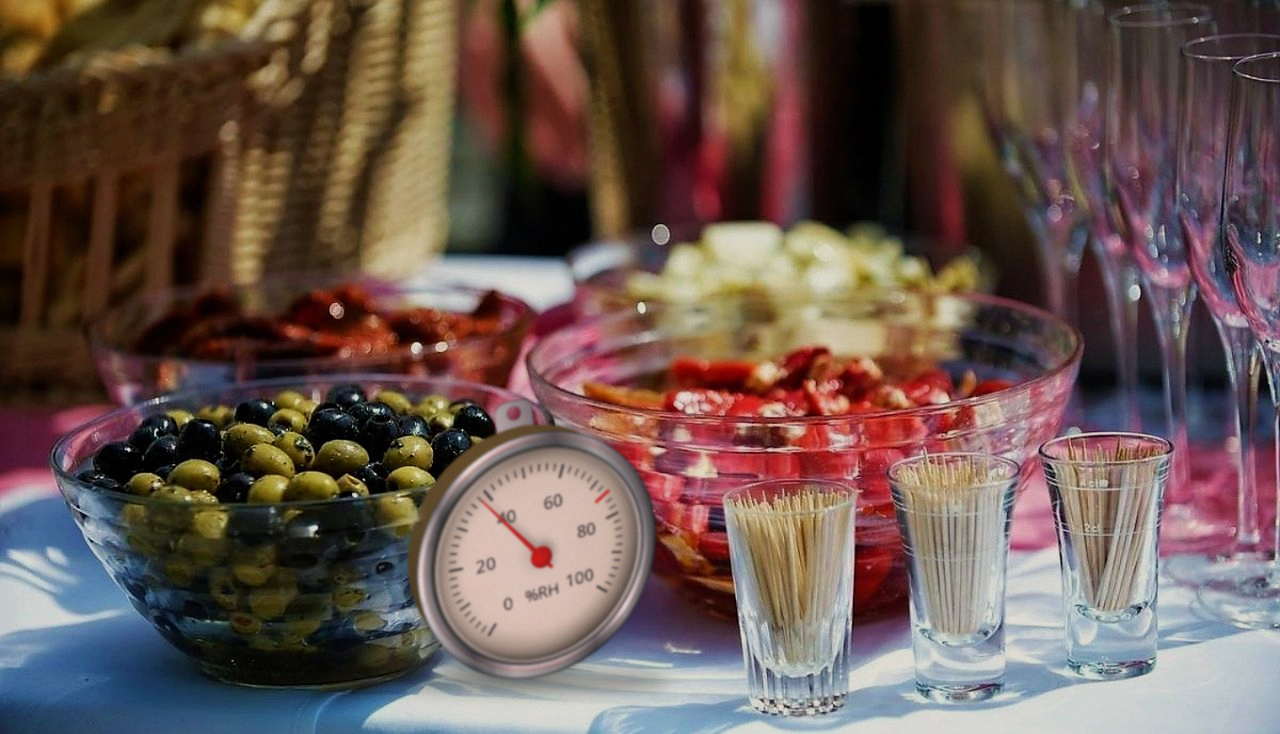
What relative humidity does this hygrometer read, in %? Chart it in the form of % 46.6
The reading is % 38
